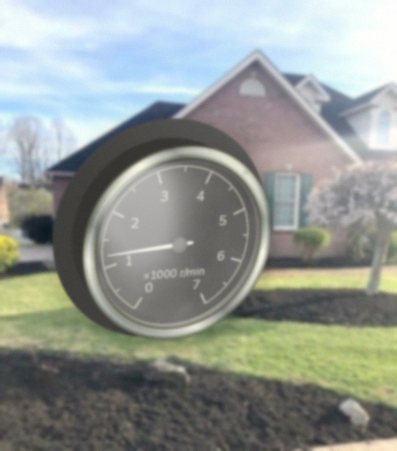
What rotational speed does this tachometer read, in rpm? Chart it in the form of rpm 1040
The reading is rpm 1250
